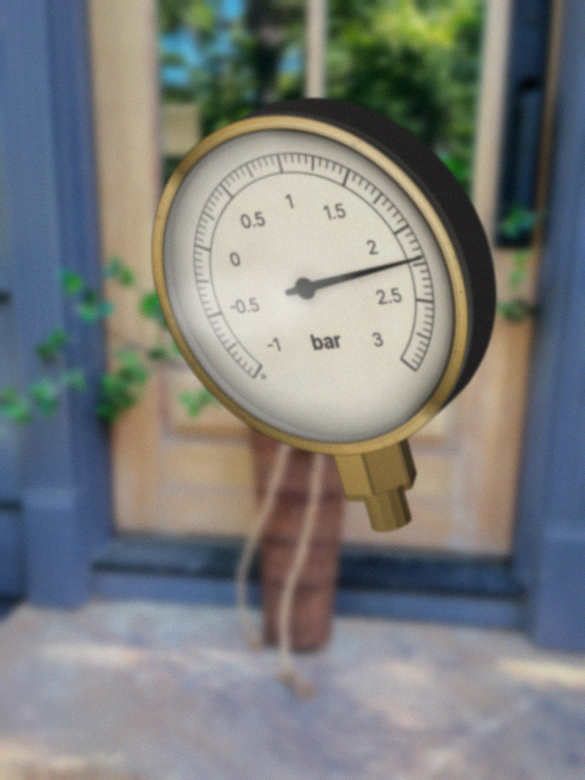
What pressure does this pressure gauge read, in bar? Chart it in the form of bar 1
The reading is bar 2.2
